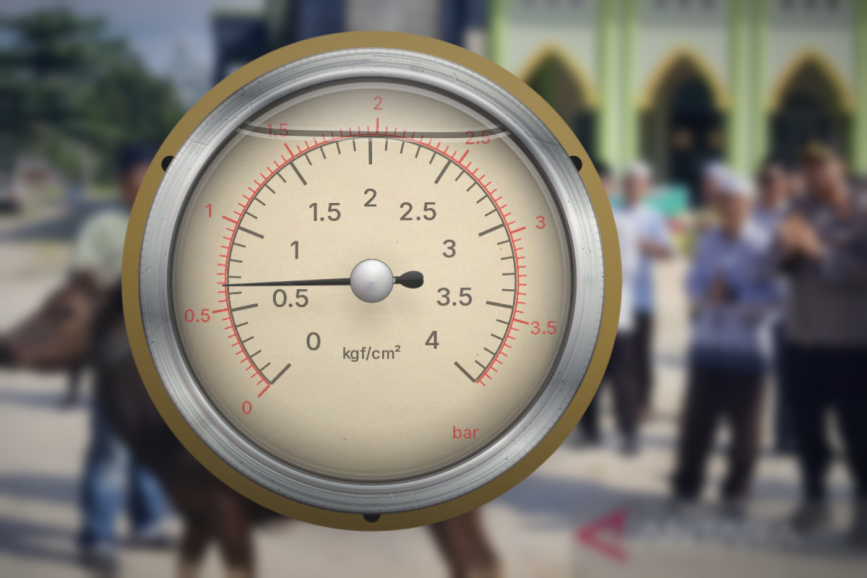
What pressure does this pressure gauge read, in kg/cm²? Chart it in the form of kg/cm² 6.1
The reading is kg/cm² 0.65
